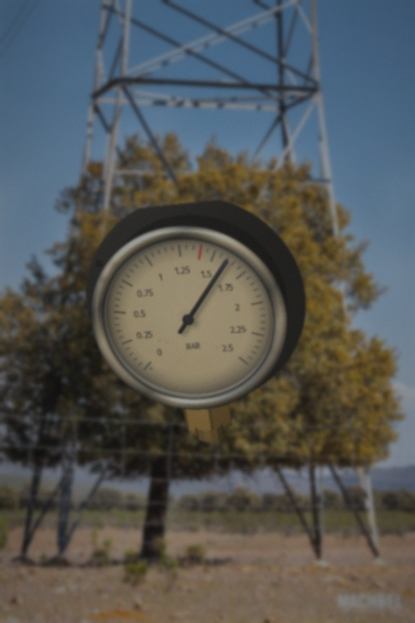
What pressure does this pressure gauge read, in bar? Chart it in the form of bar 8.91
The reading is bar 1.6
